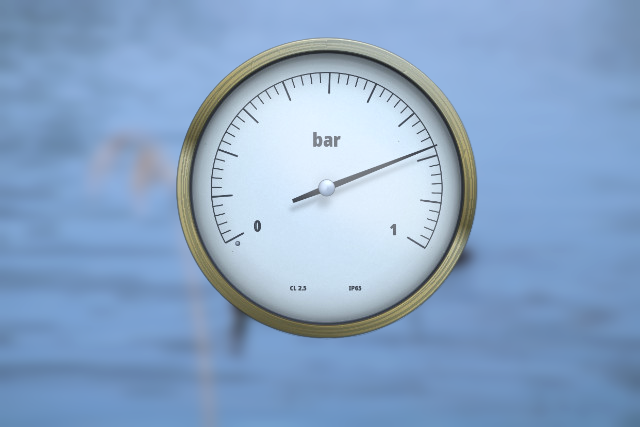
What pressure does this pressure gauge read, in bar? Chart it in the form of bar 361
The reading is bar 0.78
